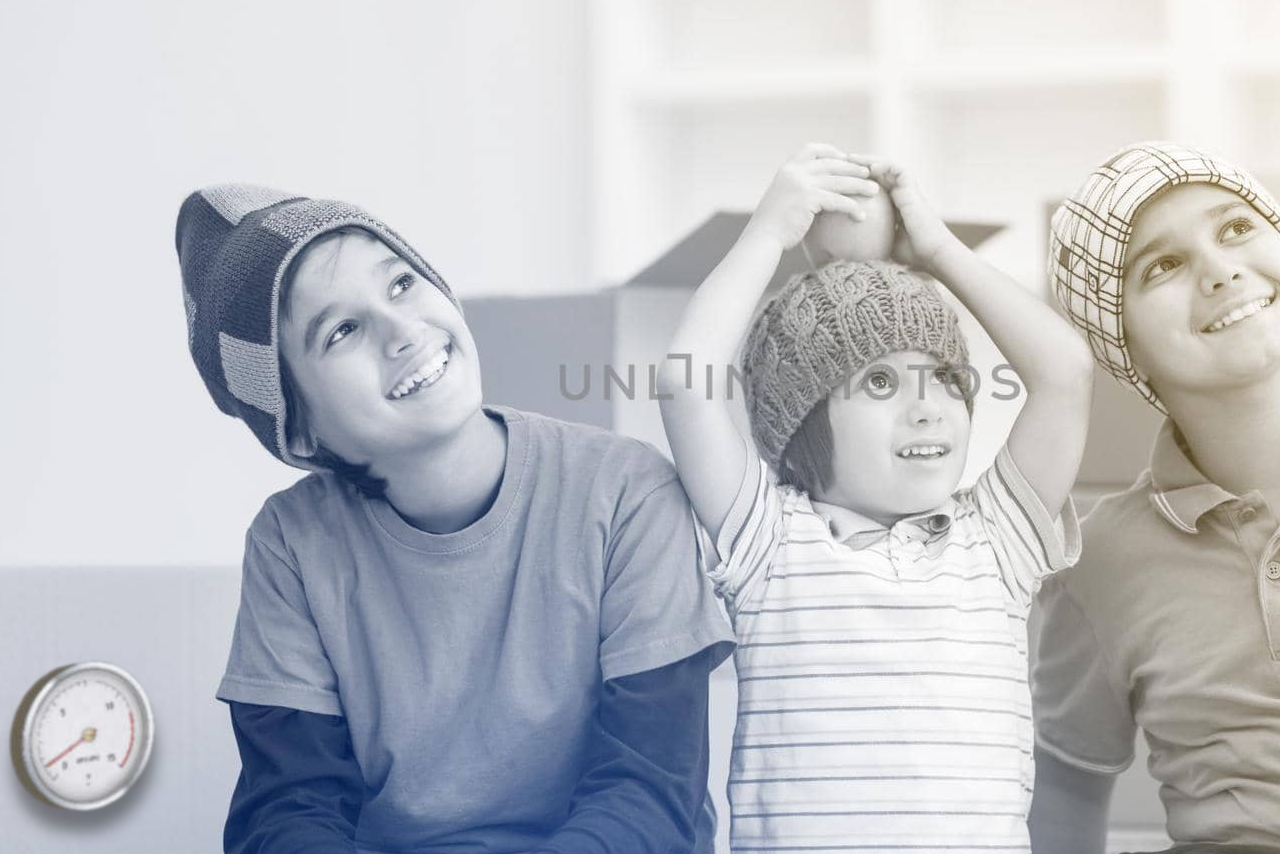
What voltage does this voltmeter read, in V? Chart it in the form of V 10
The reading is V 1
